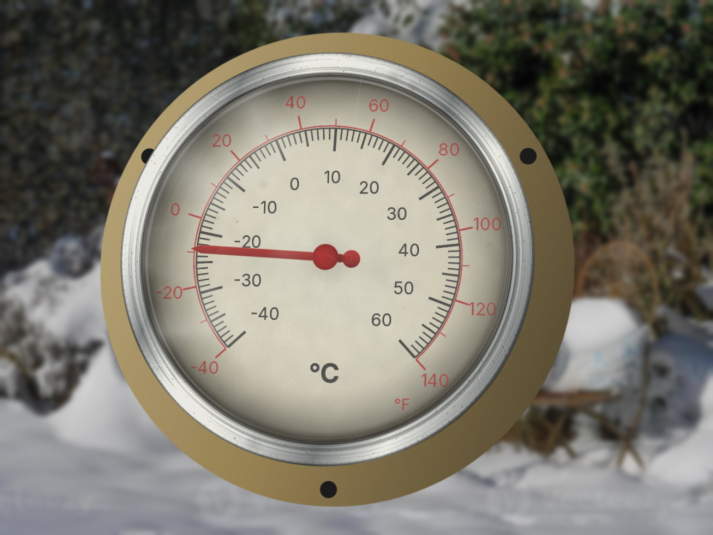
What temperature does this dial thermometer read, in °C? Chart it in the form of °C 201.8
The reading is °C -23
